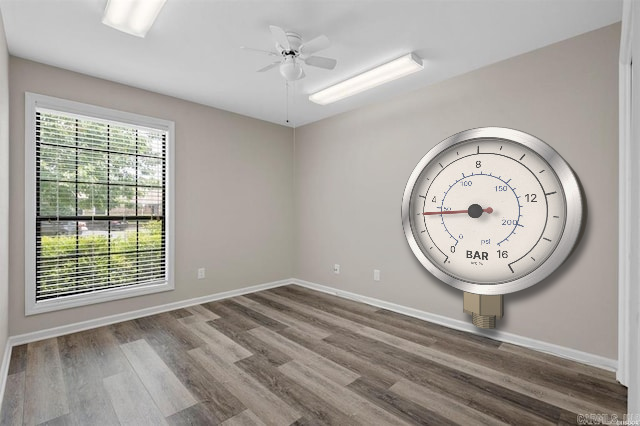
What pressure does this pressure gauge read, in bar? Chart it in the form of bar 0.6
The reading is bar 3
